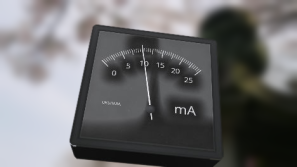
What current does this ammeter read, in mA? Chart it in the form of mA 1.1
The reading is mA 10
